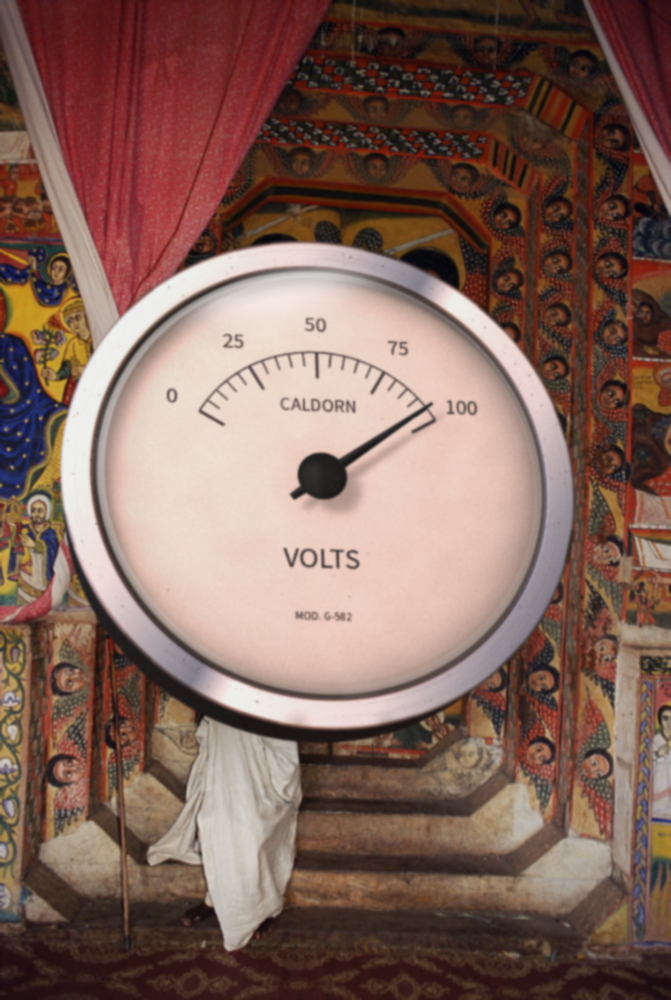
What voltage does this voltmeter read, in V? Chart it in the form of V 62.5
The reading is V 95
